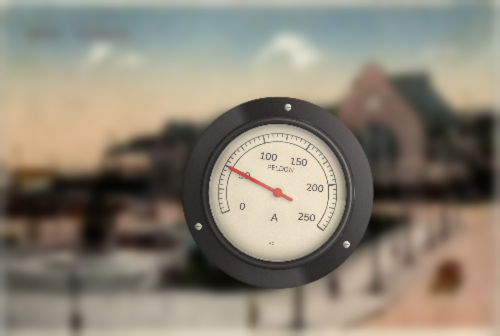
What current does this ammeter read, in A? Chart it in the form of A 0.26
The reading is A 50
